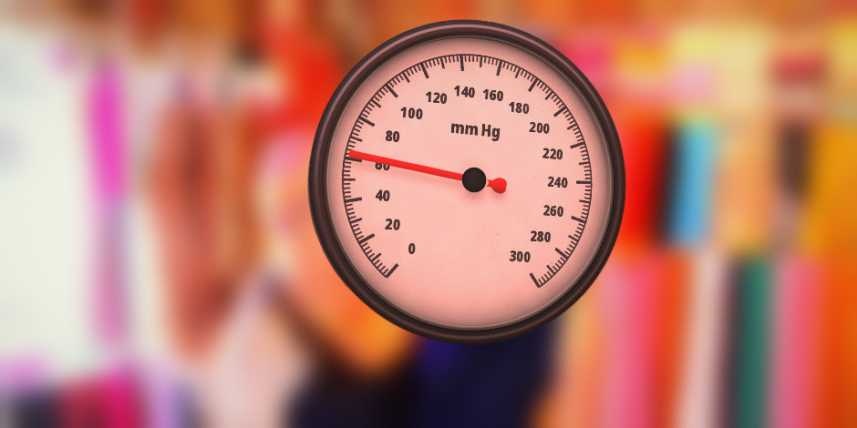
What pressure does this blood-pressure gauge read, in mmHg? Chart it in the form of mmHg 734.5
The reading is mmHg 62
